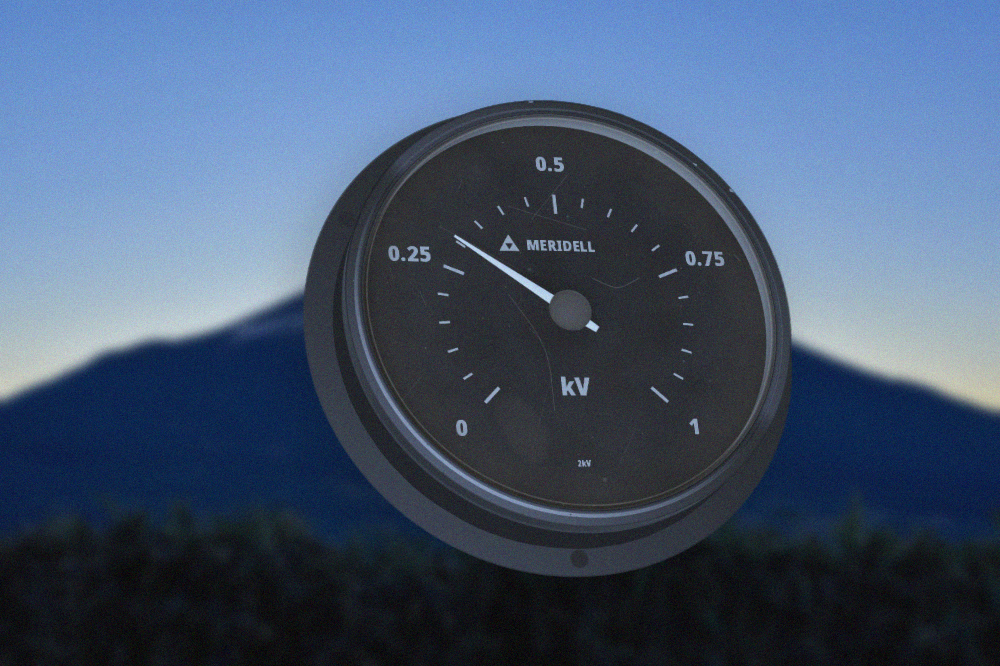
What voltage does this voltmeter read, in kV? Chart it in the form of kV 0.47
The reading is kV 0.3
